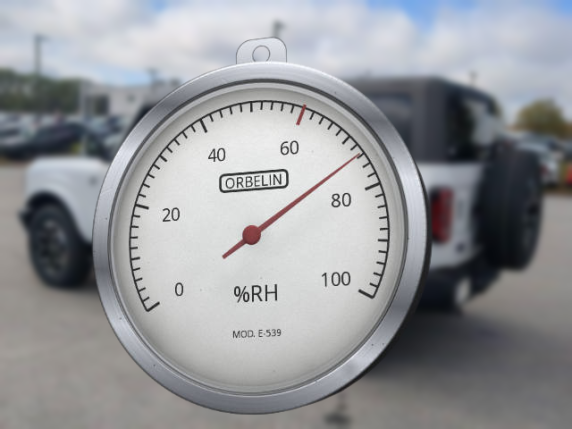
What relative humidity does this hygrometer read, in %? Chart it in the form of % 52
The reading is % 74
